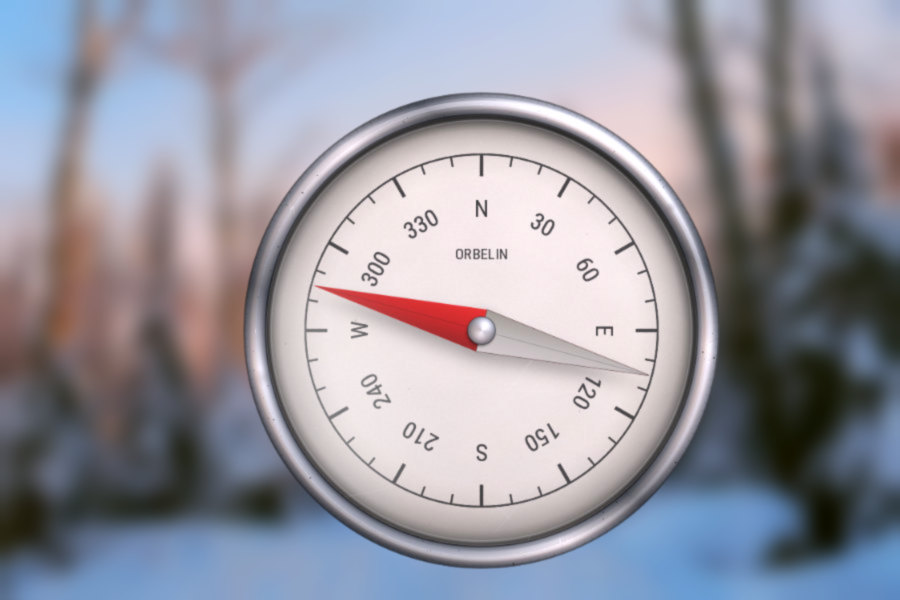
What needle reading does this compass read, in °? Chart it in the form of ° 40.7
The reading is ° 285
